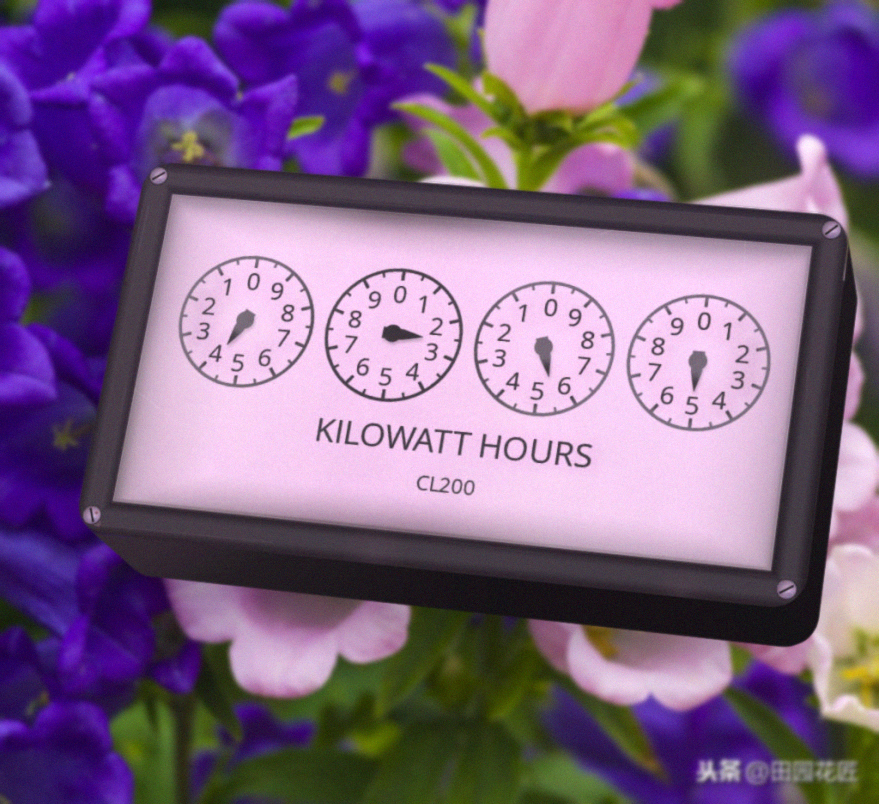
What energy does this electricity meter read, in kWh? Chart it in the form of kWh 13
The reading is kWh 4255
